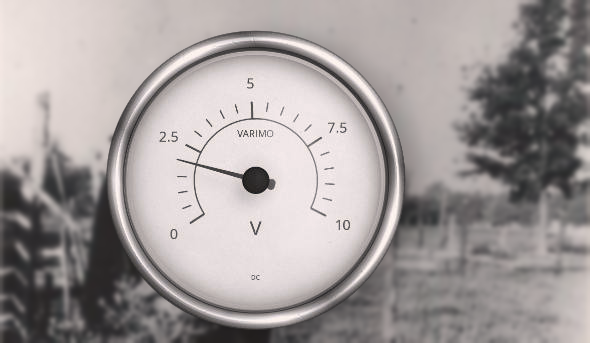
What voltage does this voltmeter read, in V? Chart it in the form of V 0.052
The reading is V 2
